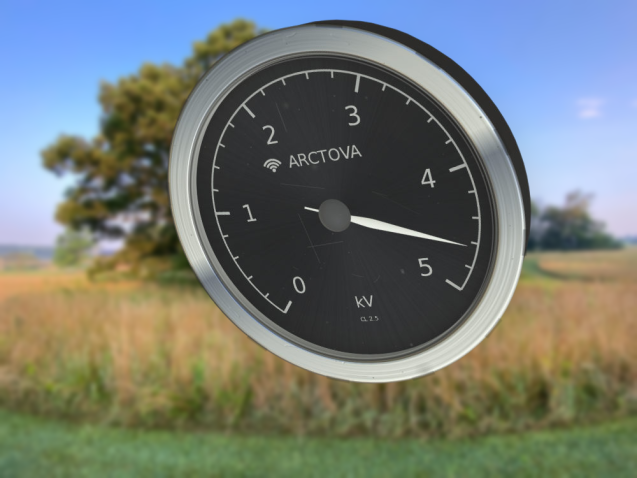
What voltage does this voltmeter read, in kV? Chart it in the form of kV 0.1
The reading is kV 4.6
